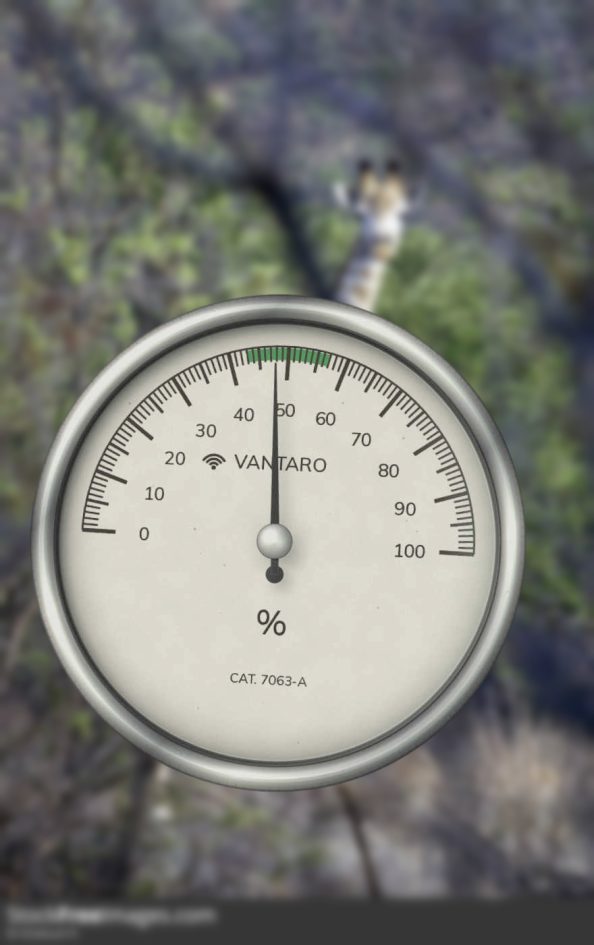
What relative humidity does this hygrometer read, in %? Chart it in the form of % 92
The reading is % 48
